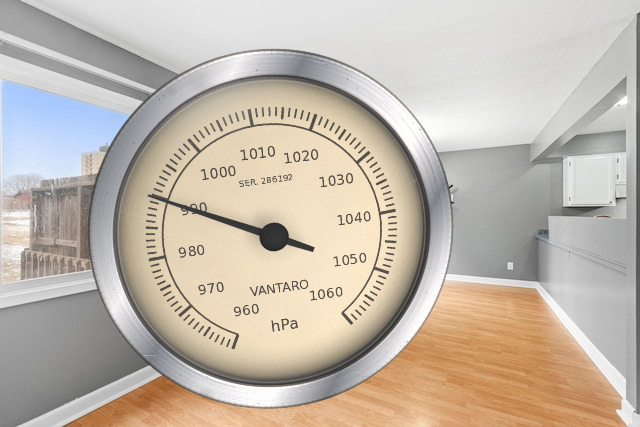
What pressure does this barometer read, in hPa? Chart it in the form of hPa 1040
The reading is hPa 990
